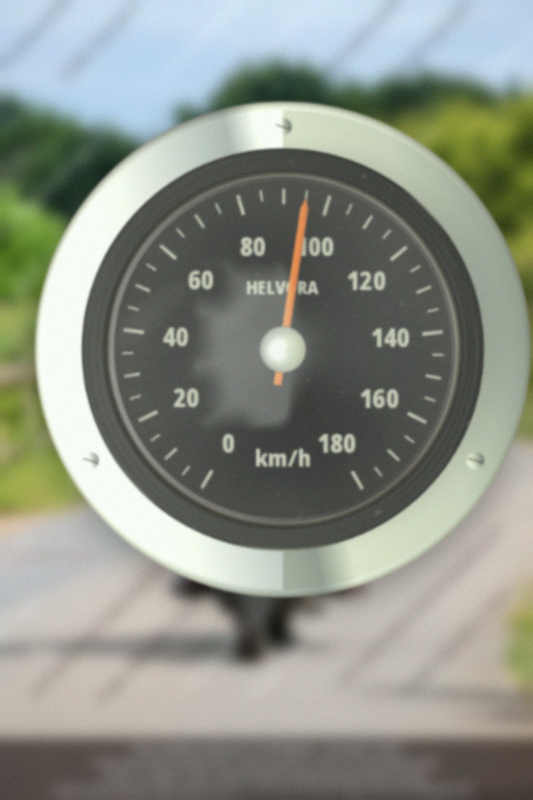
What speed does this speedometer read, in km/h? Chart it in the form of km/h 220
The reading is km/h 95
